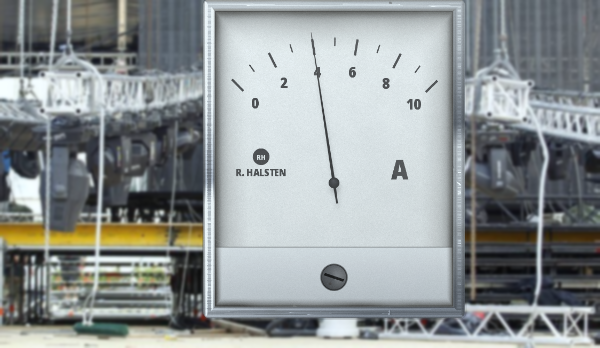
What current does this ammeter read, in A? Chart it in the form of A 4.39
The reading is A 4
